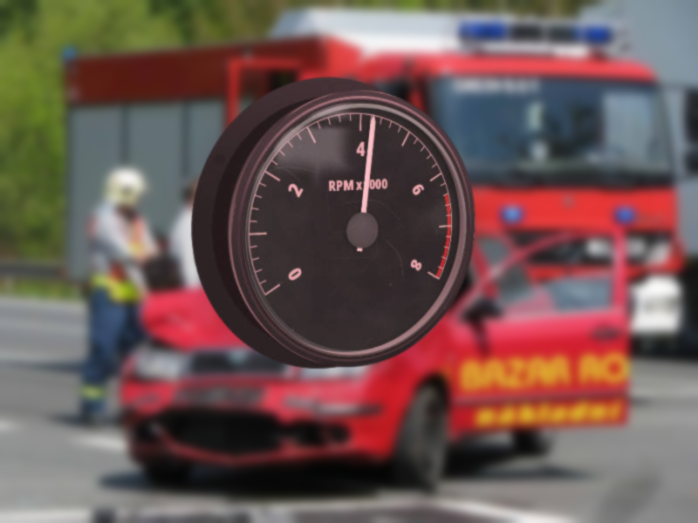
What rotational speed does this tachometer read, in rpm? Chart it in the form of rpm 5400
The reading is rpm 4200
